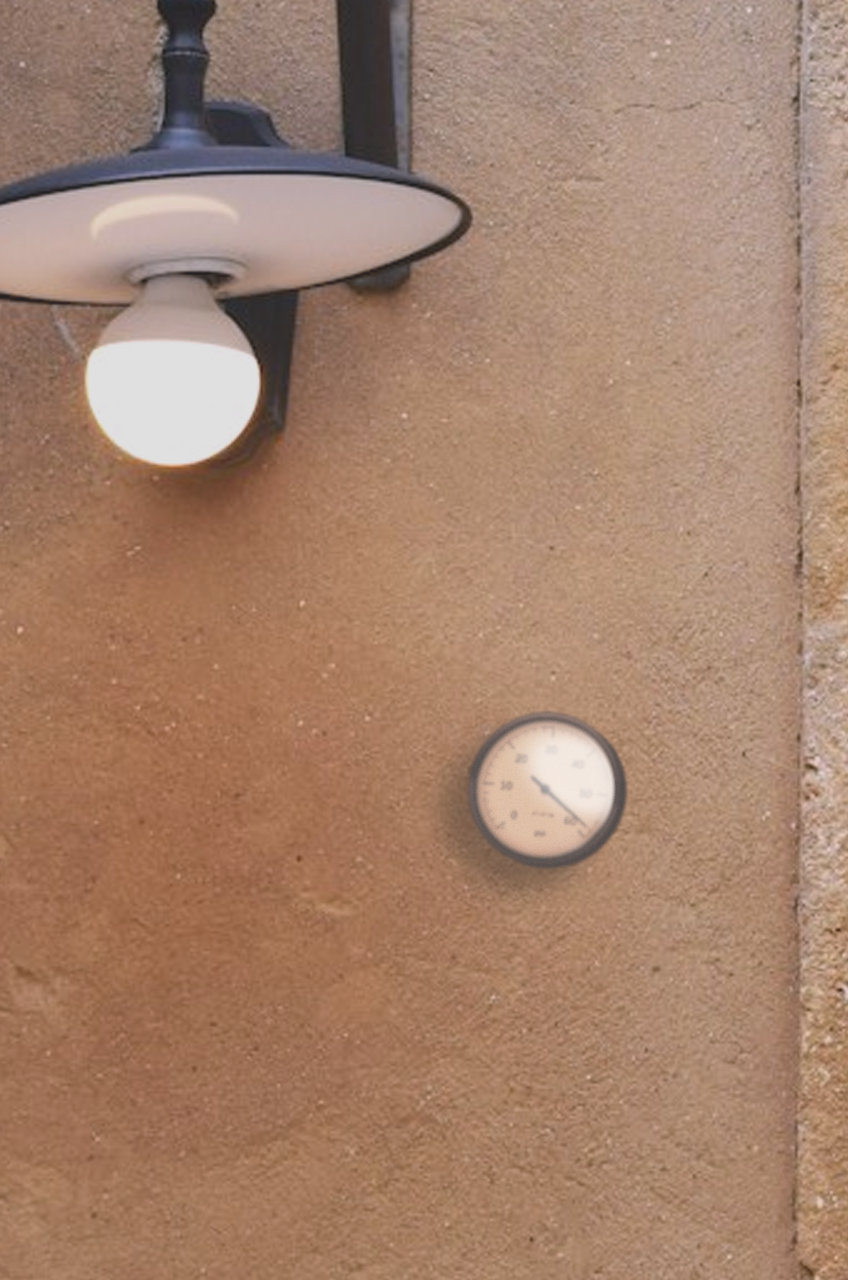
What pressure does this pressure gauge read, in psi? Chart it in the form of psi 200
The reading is psi 58
